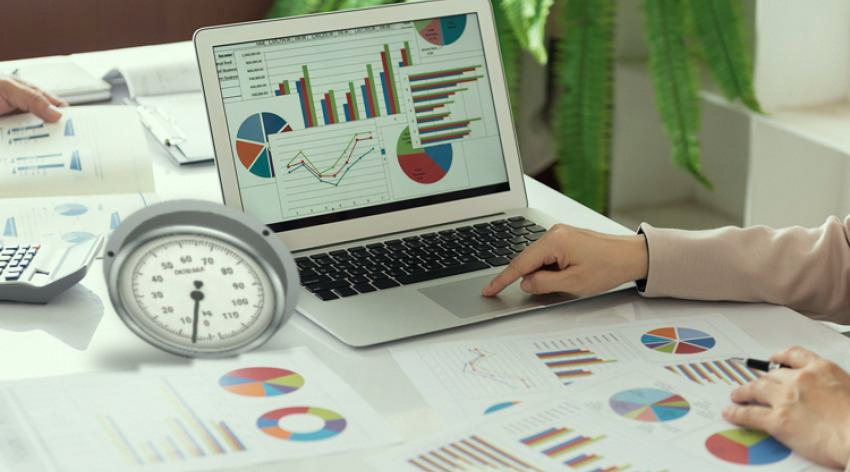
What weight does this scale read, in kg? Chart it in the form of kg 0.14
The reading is kg 5
